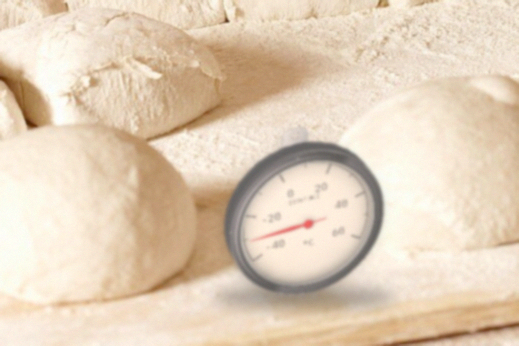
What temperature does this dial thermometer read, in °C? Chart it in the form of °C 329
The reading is °C -30
